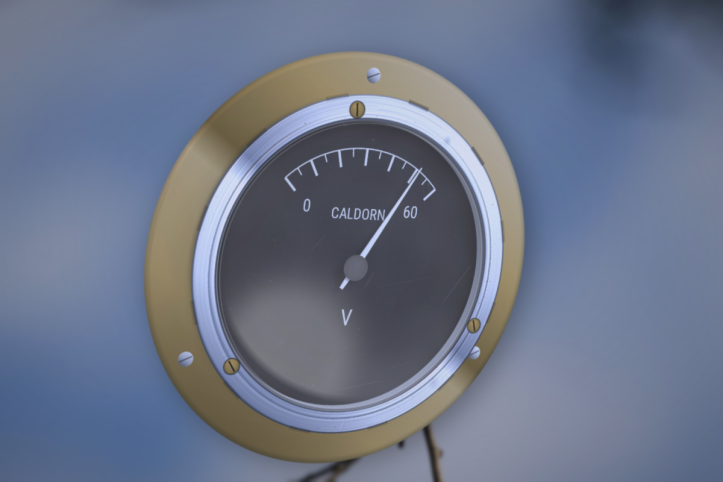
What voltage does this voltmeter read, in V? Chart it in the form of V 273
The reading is V 50
